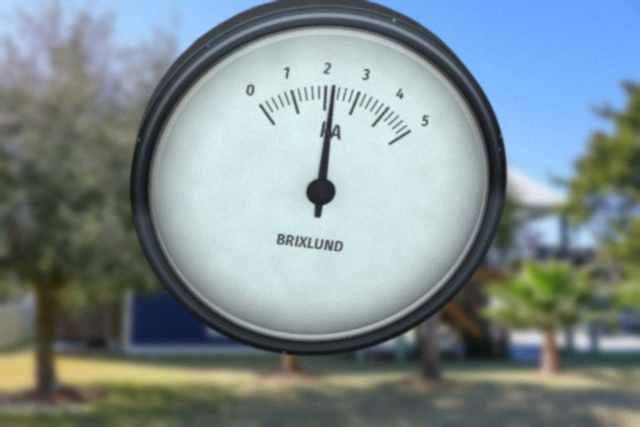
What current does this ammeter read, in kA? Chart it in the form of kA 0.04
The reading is kA 2.2
